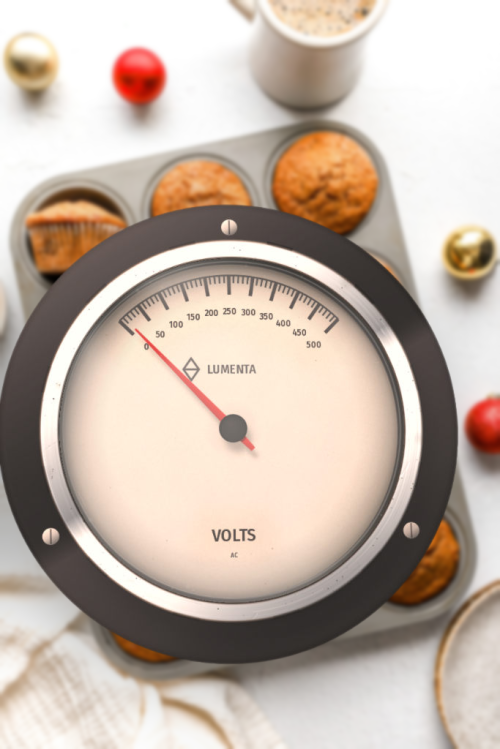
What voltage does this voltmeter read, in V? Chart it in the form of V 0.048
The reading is V 10
